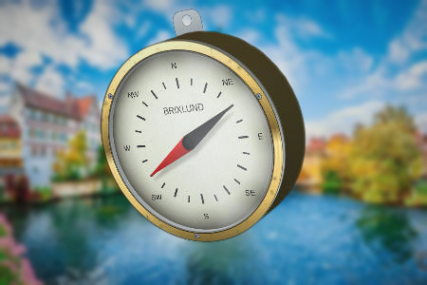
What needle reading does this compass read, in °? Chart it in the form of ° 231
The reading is ° 240
